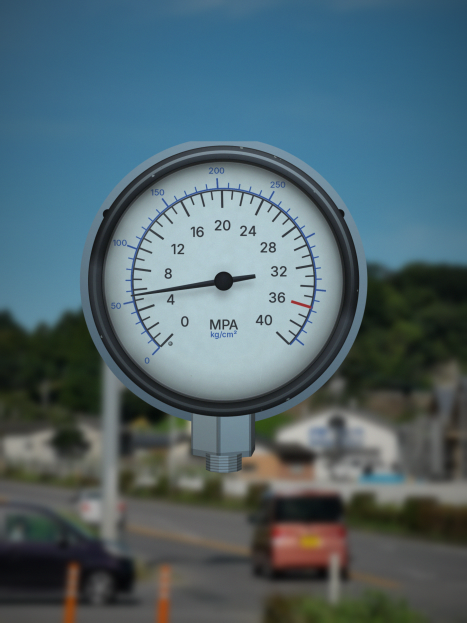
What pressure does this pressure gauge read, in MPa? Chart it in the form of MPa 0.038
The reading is MPa 5.5
